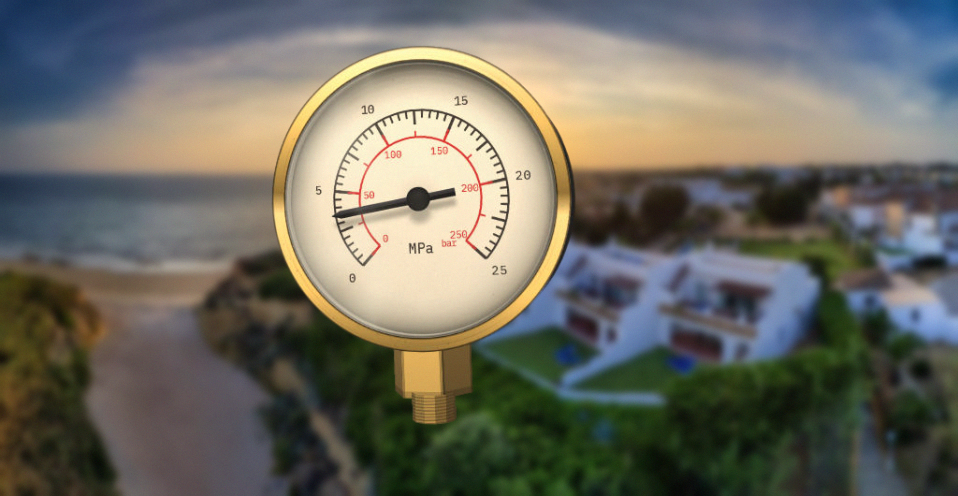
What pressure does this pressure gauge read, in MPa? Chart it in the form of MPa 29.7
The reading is MPa 3.5
